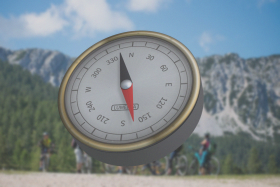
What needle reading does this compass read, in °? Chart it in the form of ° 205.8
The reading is ° 165
